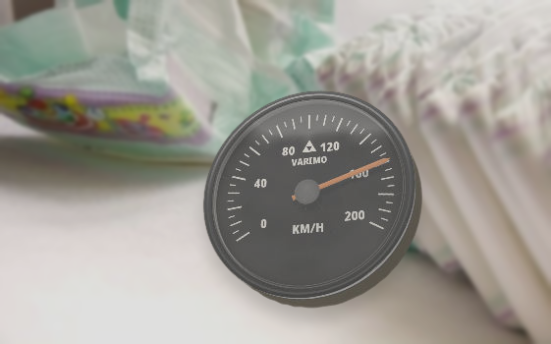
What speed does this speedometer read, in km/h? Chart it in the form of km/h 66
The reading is km/h 160
